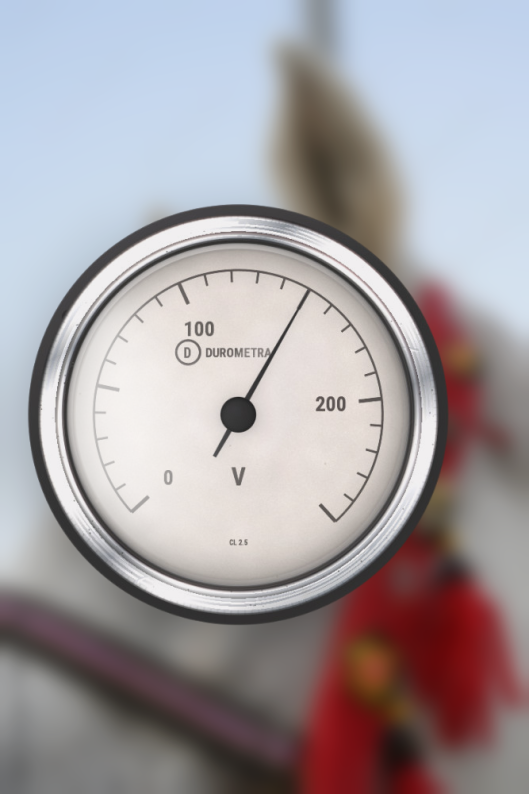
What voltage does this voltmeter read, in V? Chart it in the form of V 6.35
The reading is V 150
